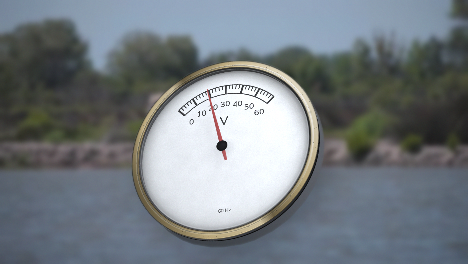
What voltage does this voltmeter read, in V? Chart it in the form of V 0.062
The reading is V 20
